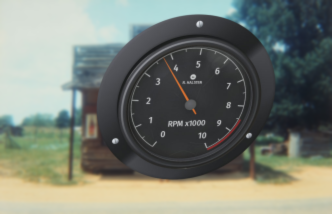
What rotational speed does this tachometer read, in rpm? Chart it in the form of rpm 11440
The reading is rpm 3750
